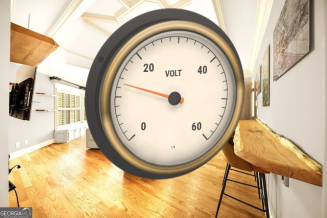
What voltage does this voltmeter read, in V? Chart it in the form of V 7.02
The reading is V 13
